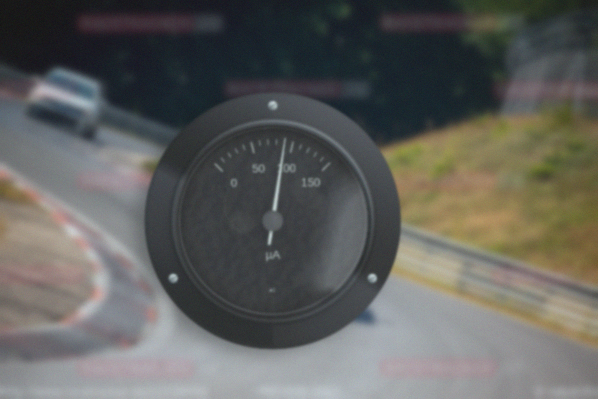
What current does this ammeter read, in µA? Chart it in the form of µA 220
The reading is µA 90
